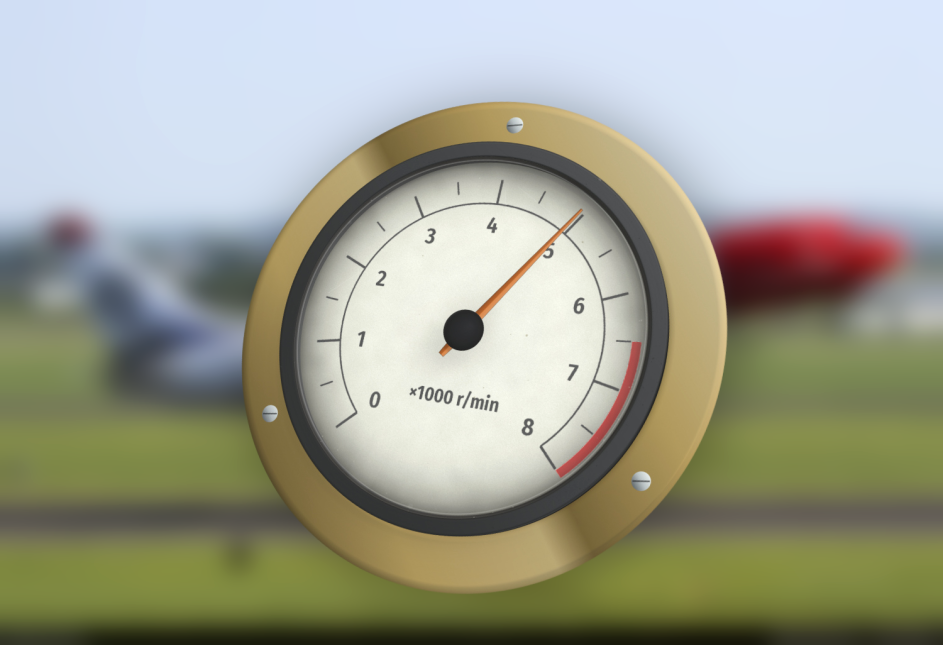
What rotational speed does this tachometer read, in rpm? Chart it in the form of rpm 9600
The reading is rpm 5000
